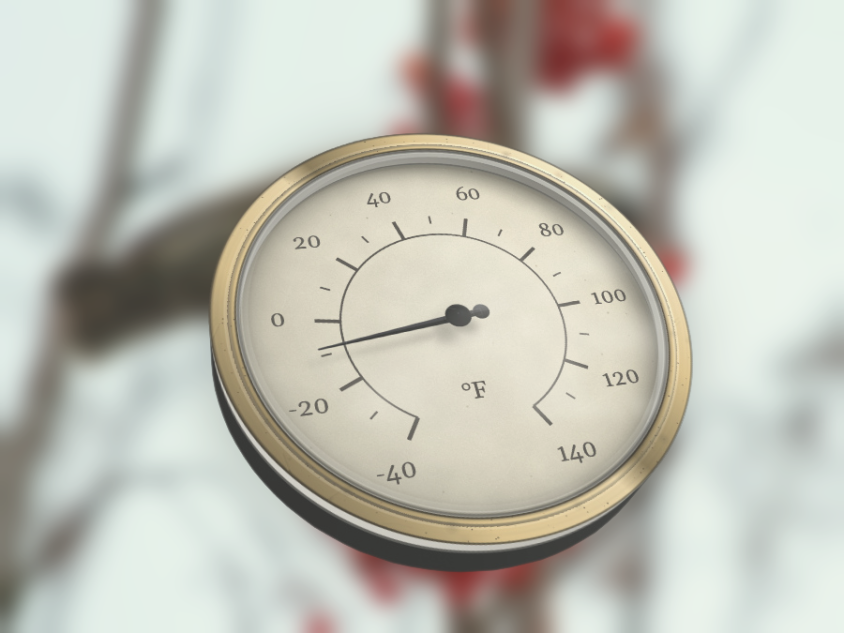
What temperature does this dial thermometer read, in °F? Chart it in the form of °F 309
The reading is °F -10
